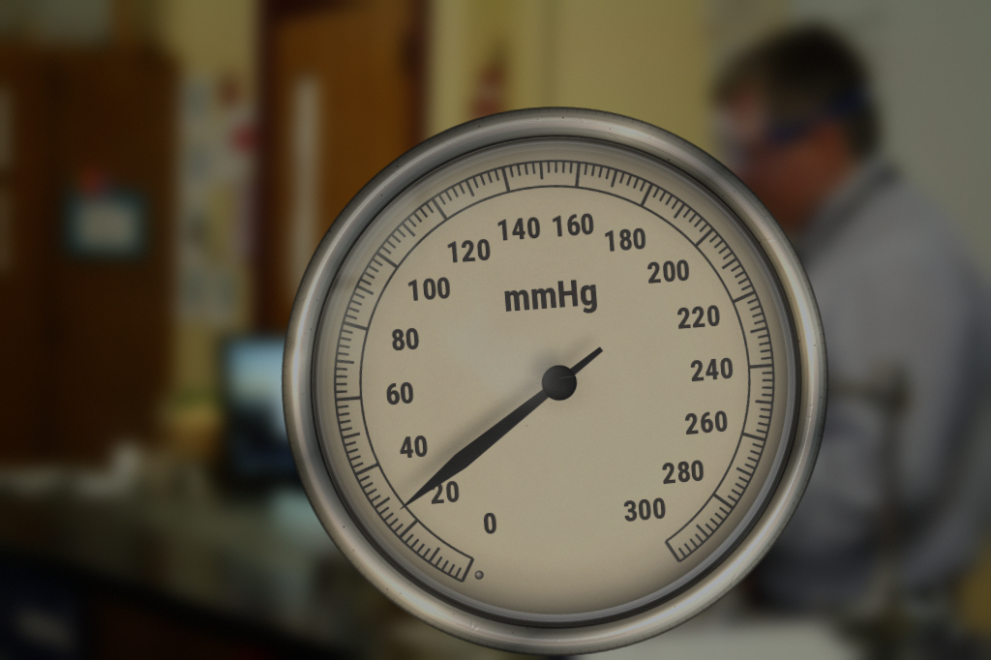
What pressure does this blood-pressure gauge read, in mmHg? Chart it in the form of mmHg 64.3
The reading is mmHg 26
